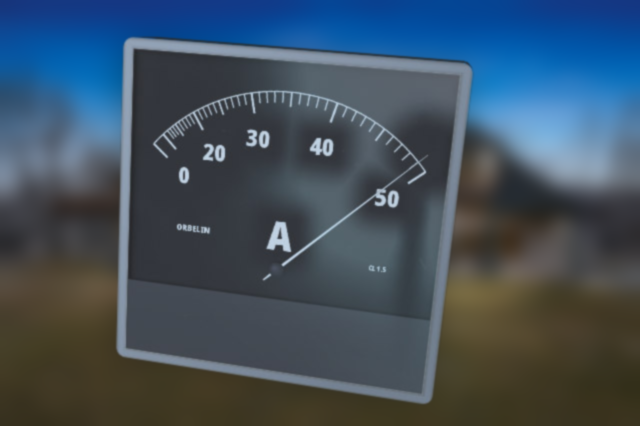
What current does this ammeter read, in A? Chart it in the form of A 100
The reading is A 49
